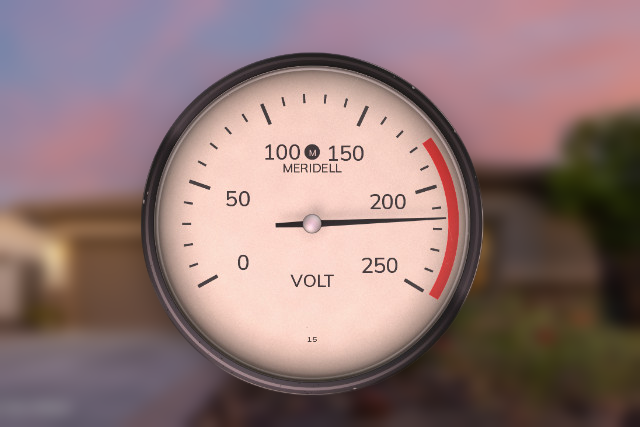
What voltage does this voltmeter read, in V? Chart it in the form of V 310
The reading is V 215
